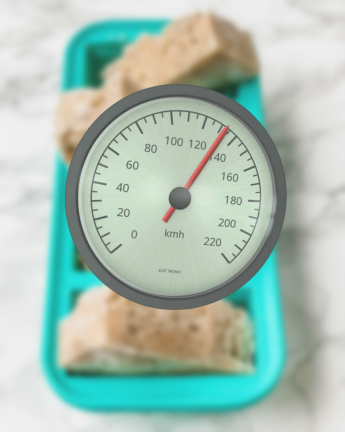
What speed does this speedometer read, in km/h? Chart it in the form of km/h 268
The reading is km/h 132.5
